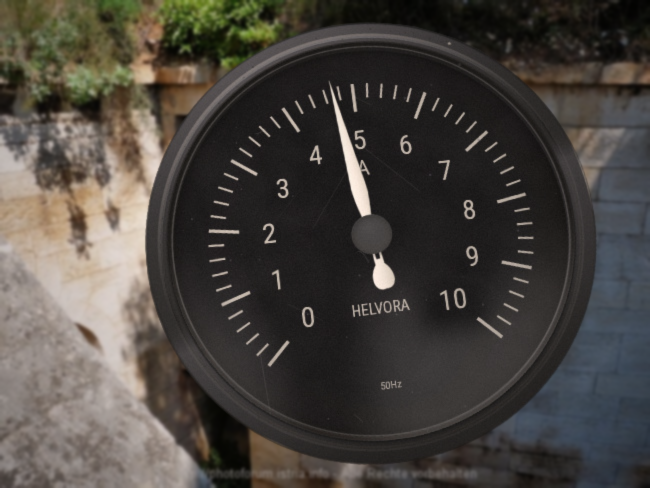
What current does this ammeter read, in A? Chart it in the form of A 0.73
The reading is A 4.7
